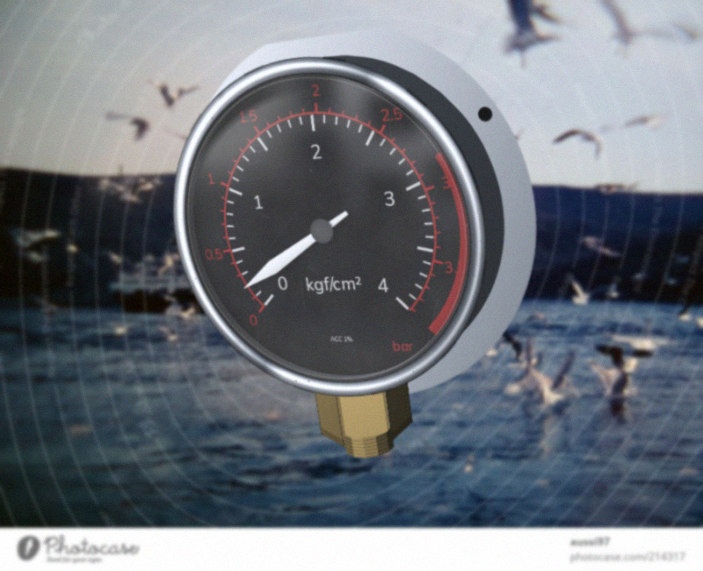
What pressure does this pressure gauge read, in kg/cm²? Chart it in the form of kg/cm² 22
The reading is kg/cm² 0.2
